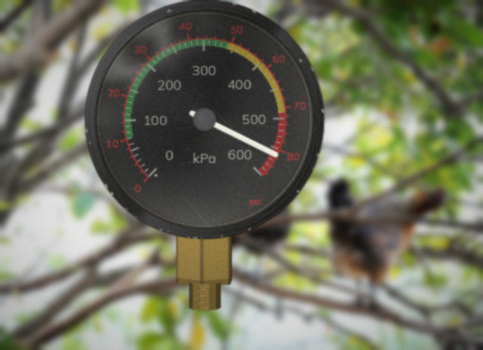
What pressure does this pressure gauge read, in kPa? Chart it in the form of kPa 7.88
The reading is kPa 560
